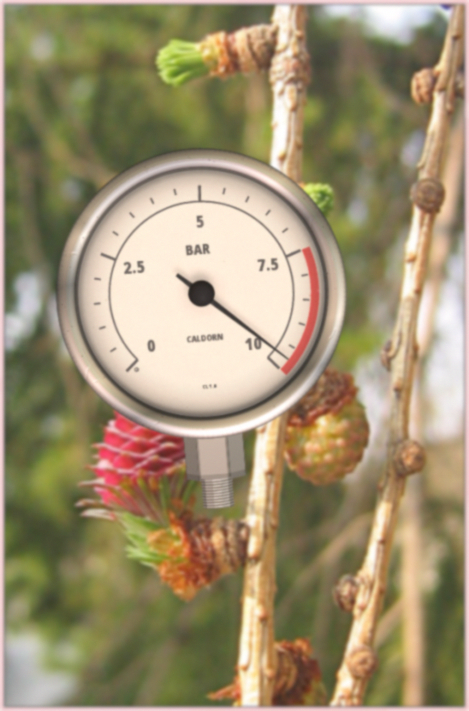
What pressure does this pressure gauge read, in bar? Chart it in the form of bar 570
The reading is bar 9.75
